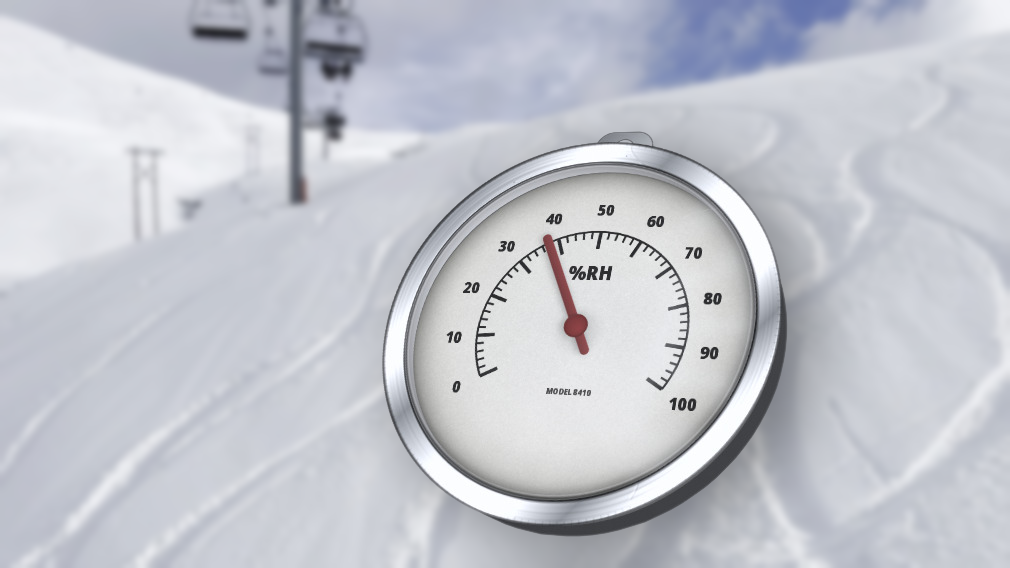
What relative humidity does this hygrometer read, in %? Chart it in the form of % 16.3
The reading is % 38
